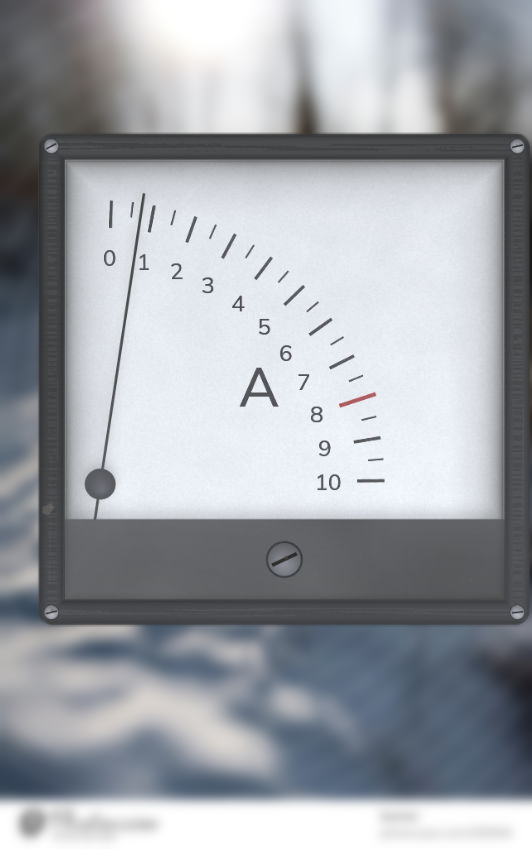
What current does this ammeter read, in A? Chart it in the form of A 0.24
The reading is A 0.75
